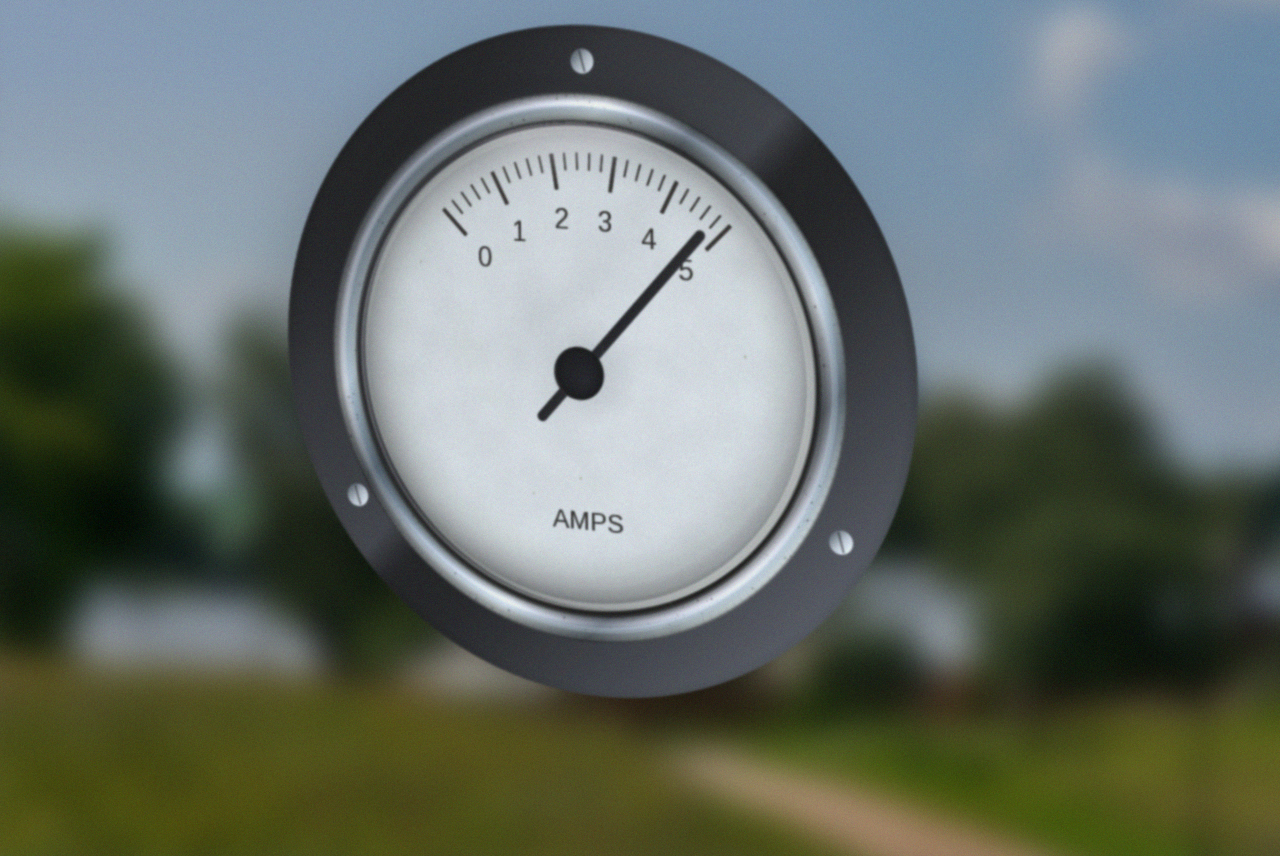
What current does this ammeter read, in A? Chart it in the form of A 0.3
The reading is A 4.8
